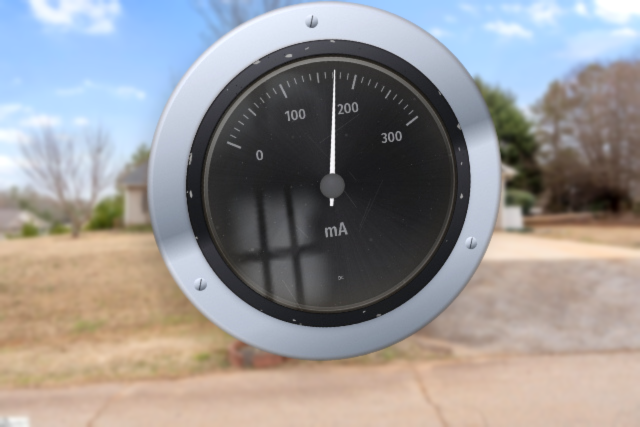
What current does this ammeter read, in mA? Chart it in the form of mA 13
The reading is mA 170
